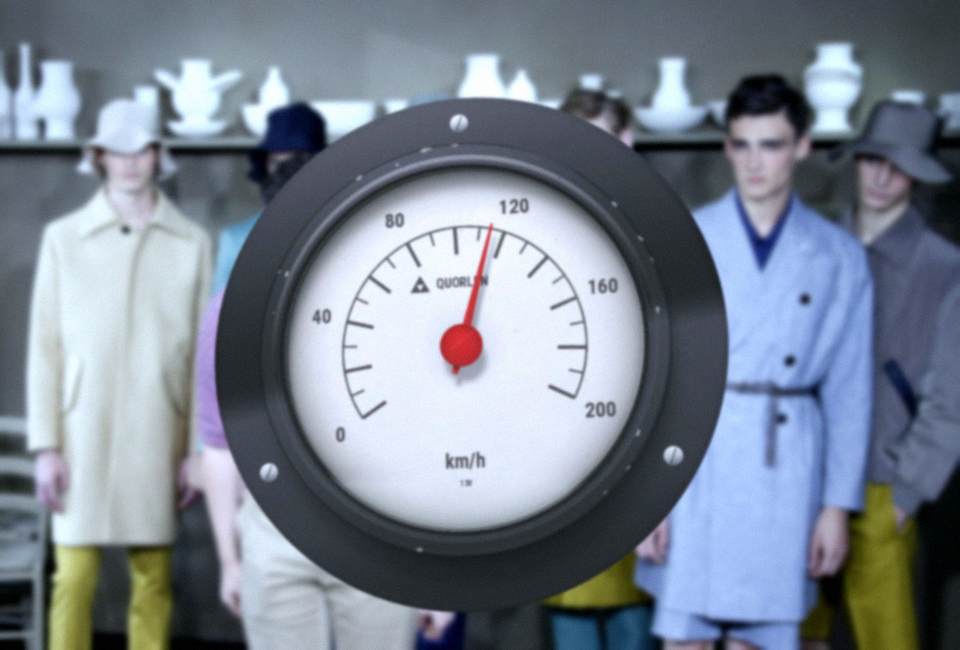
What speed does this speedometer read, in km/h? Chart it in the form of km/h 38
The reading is km/h 115
